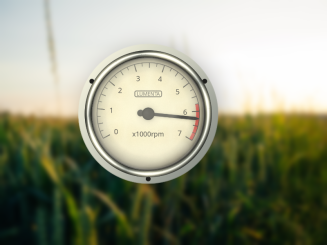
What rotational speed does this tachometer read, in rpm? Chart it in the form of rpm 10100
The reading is rpm 6250
